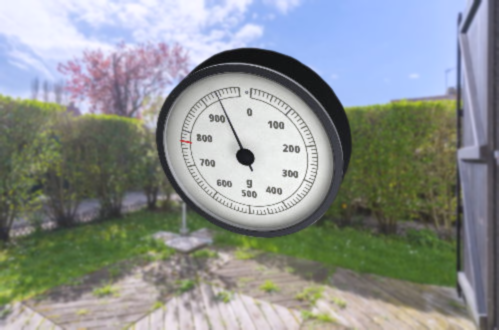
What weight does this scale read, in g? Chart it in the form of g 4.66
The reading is g 950
